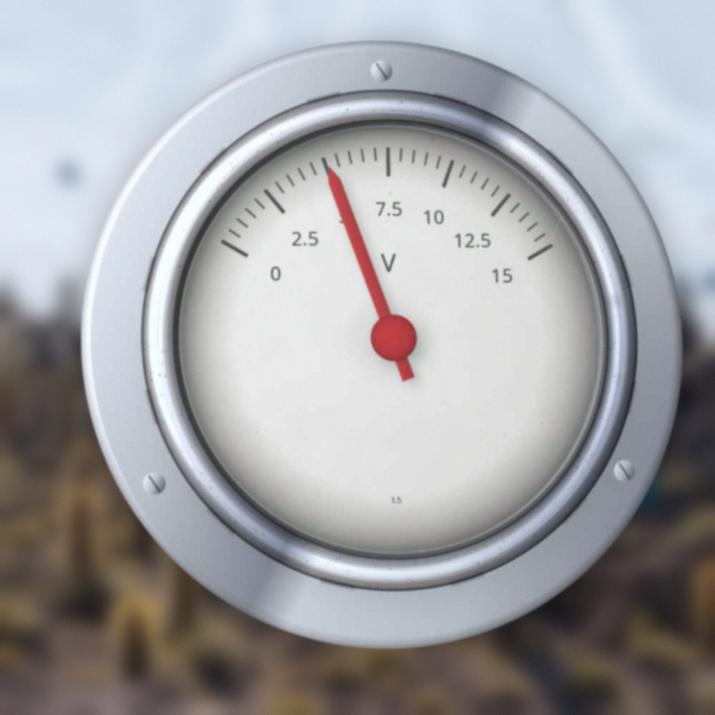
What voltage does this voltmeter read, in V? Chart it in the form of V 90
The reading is V 5
